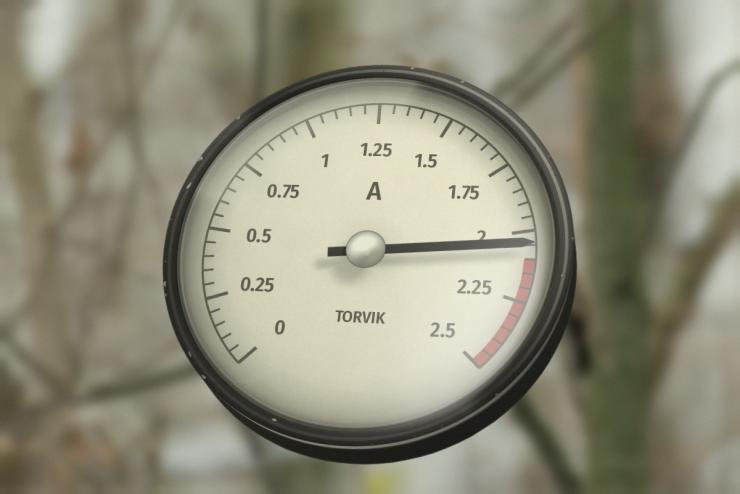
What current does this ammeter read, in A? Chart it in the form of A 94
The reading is A 2.05
